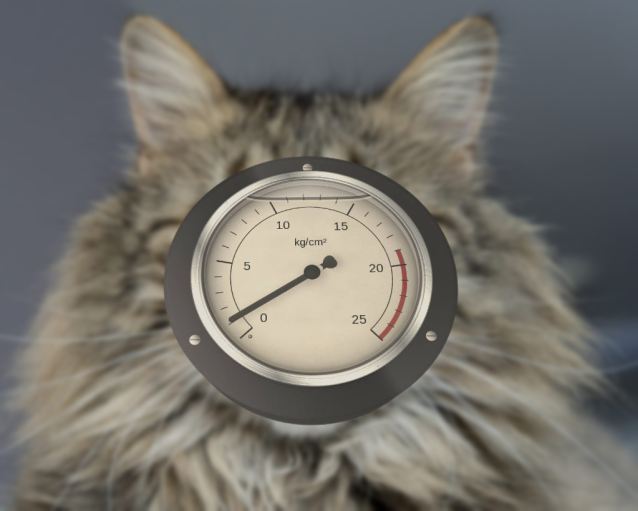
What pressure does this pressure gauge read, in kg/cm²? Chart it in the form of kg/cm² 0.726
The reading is kg/cm² 1
